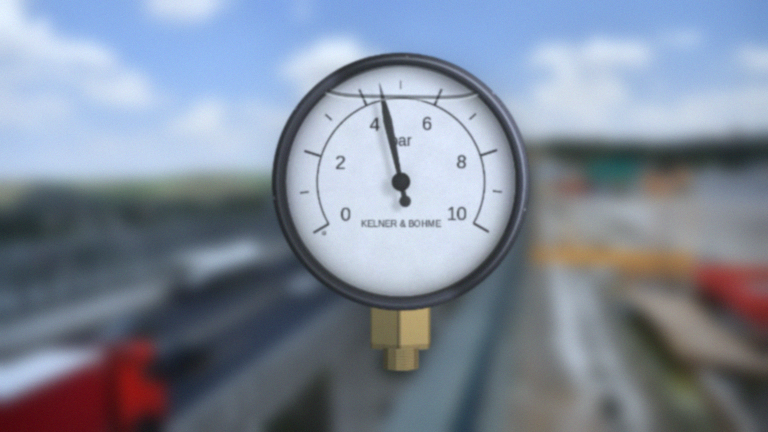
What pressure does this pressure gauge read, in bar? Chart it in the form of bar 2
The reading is bar 4.5
